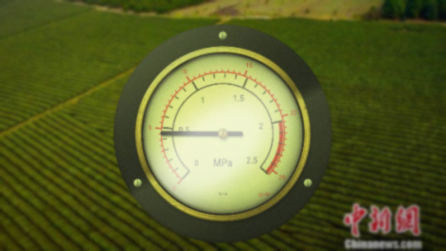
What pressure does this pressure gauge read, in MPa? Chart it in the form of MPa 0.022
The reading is MPa 0.45
